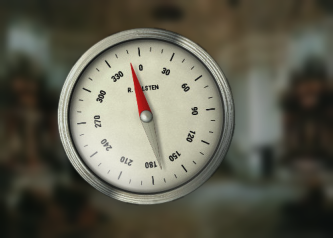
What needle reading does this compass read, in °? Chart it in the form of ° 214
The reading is ° 350
